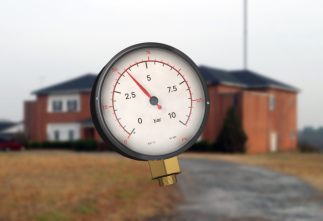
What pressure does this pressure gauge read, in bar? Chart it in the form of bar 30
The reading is bar 3.75
